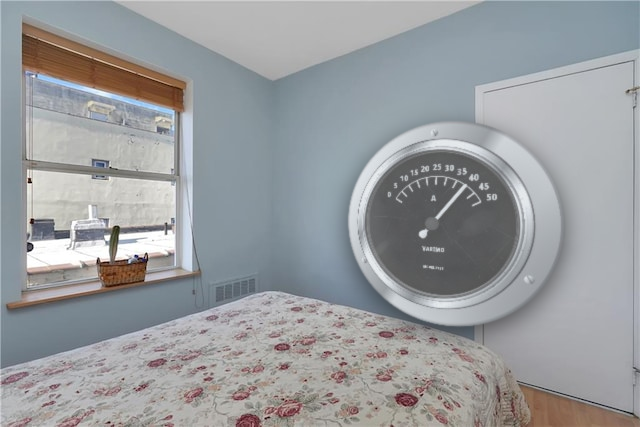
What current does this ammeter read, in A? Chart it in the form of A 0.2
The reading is A 40
